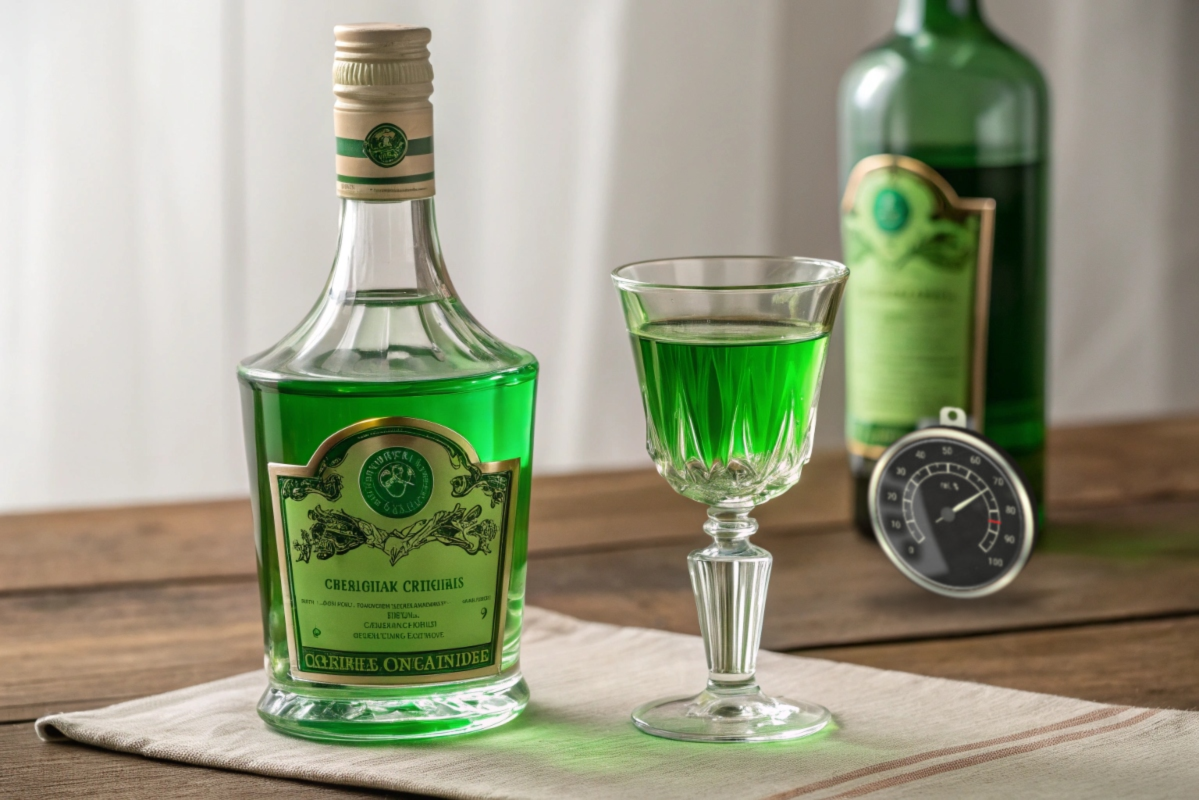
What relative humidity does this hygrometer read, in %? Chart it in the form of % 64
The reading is % 70
